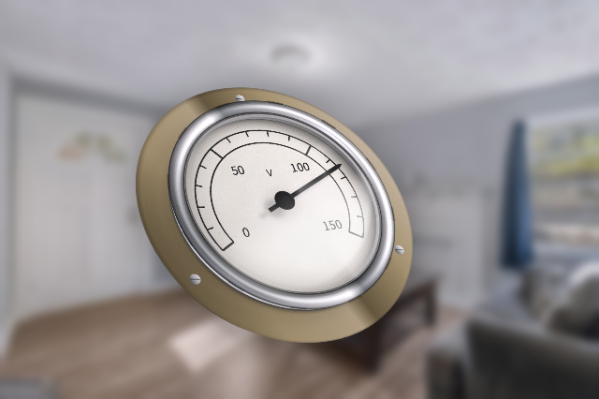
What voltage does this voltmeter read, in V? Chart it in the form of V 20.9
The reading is V 115
